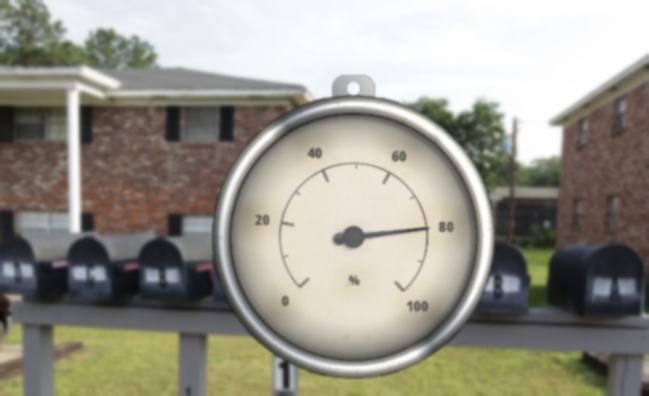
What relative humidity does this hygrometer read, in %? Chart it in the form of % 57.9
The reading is % 80
